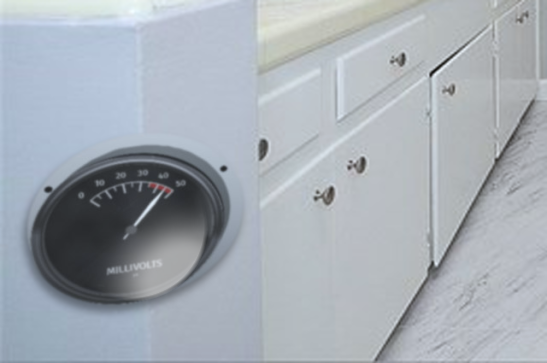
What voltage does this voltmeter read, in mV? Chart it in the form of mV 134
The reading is mV 45
